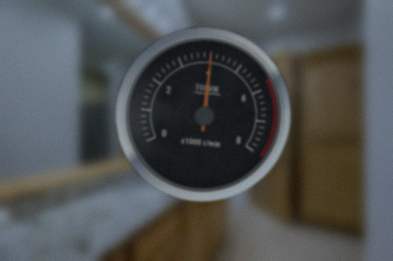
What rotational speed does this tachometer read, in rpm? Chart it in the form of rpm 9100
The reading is rpm 4000
